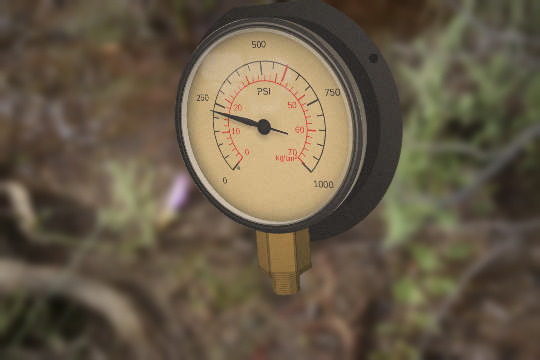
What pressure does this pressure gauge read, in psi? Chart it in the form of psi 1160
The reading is psi 225
